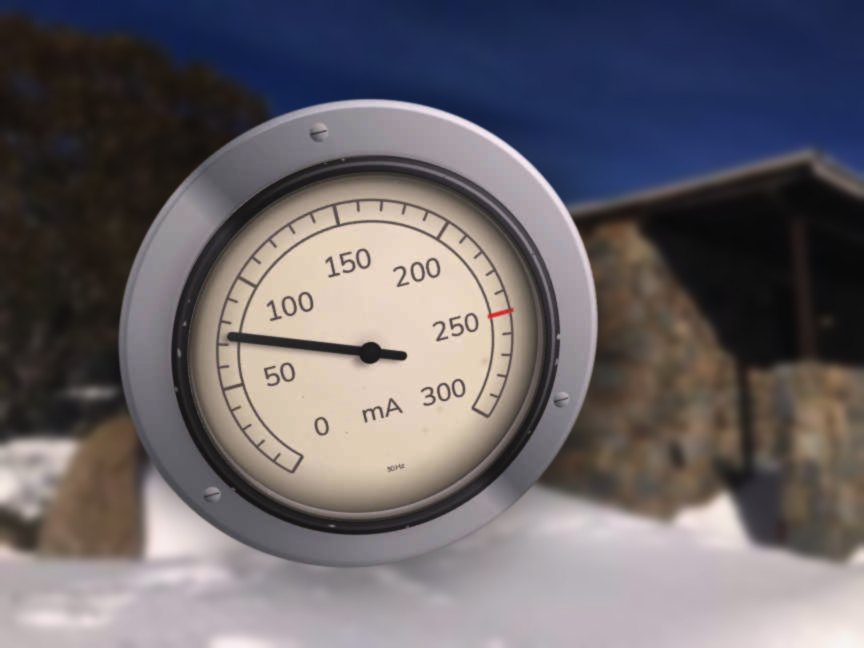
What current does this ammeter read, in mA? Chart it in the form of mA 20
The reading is mA 75
